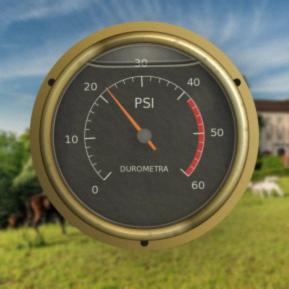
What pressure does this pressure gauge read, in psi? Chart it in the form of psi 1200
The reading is psi 22
